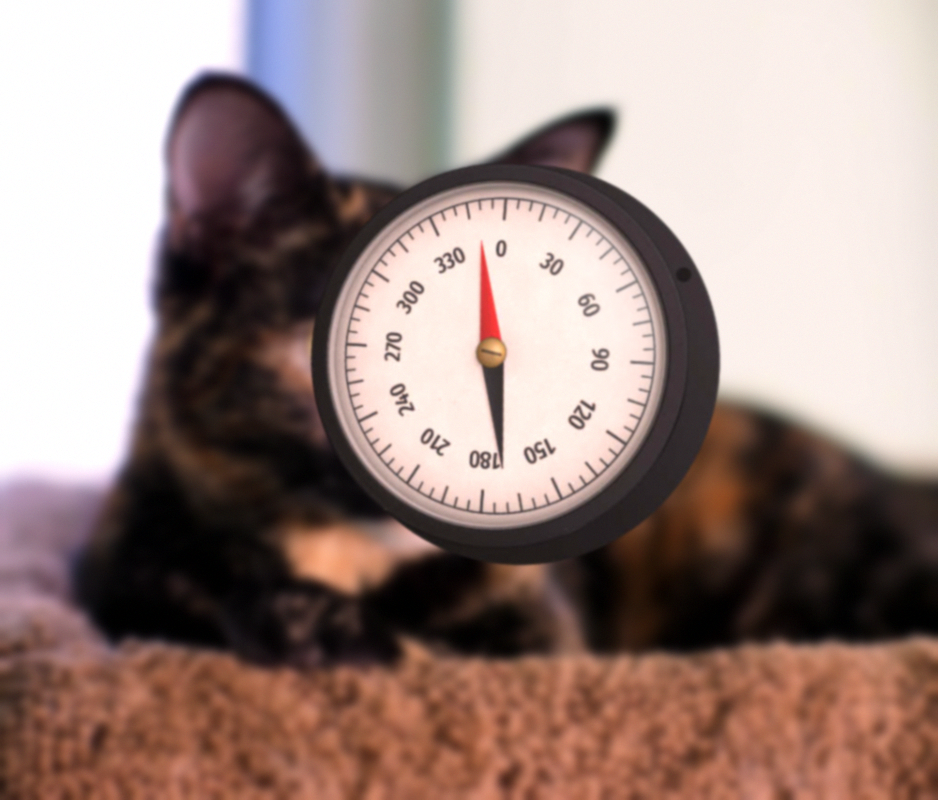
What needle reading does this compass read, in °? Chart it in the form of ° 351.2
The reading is ° 350
